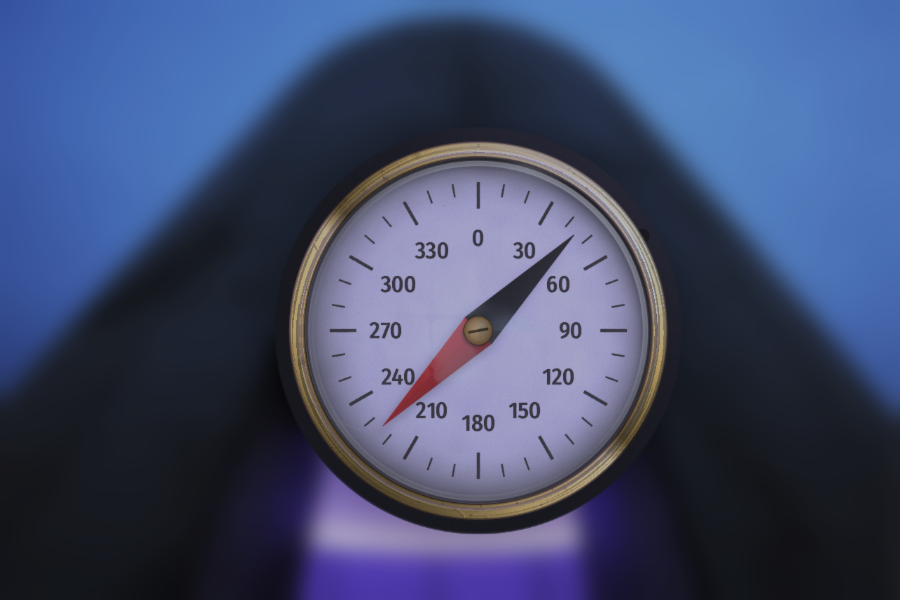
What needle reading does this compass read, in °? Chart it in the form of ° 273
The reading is ° 225
